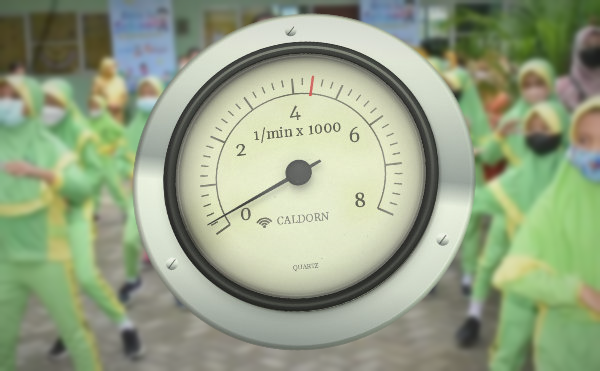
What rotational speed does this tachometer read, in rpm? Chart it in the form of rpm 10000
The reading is rpm 200
